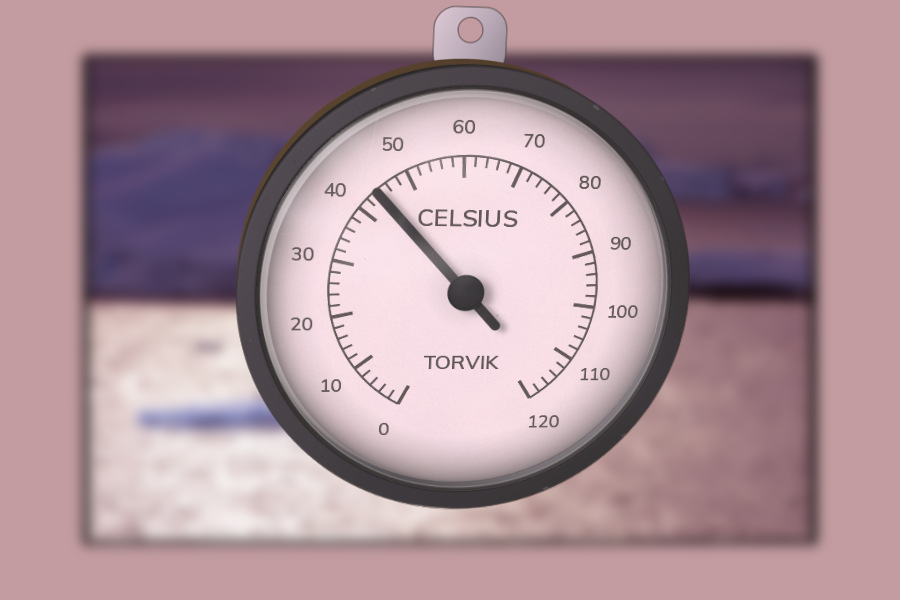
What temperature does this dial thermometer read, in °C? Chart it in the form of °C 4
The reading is °C 44
